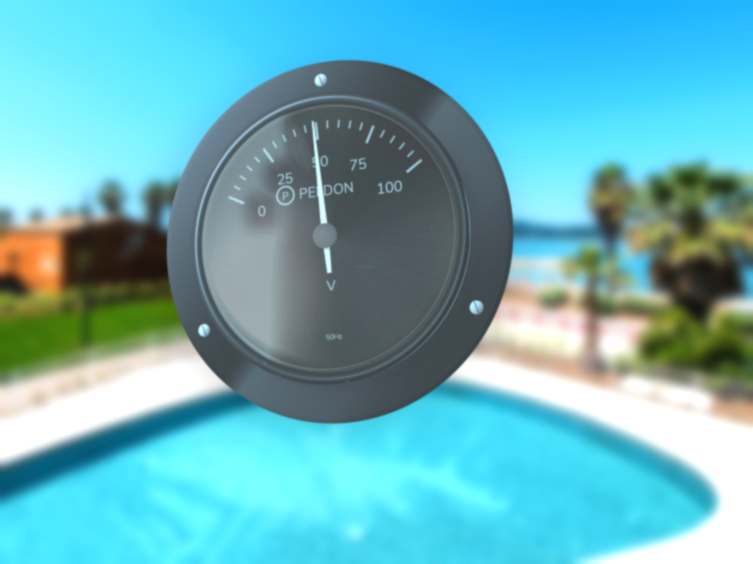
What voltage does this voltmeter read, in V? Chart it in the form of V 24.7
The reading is V 50
